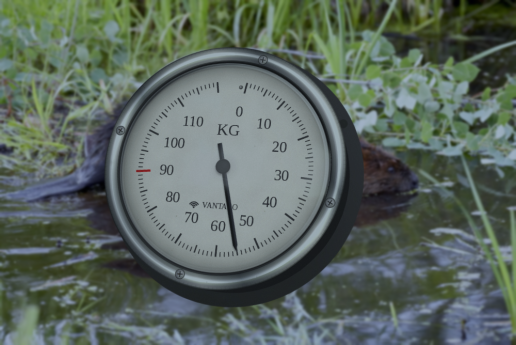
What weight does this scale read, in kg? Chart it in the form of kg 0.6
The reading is kg 55
